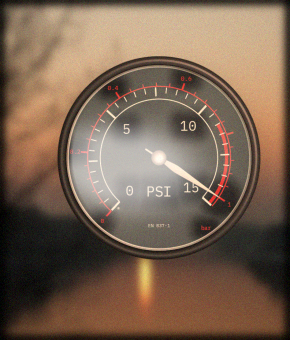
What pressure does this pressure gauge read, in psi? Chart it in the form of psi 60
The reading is psi 14.5
